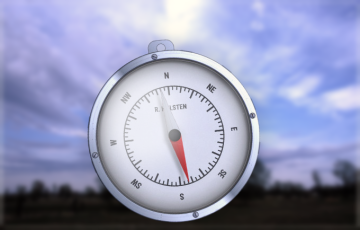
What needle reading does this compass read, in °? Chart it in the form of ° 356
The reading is ° 170
